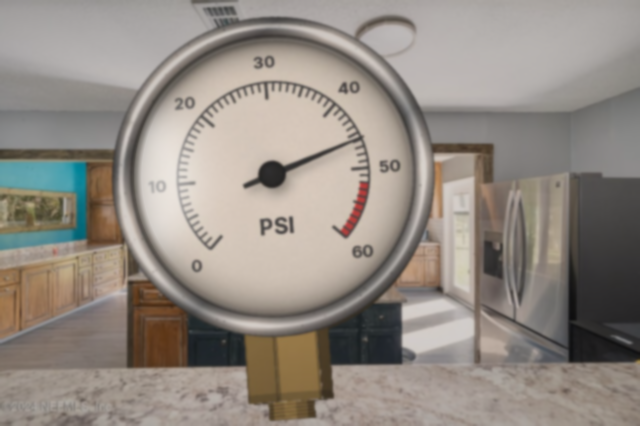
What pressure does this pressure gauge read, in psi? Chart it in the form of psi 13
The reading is psi 46
